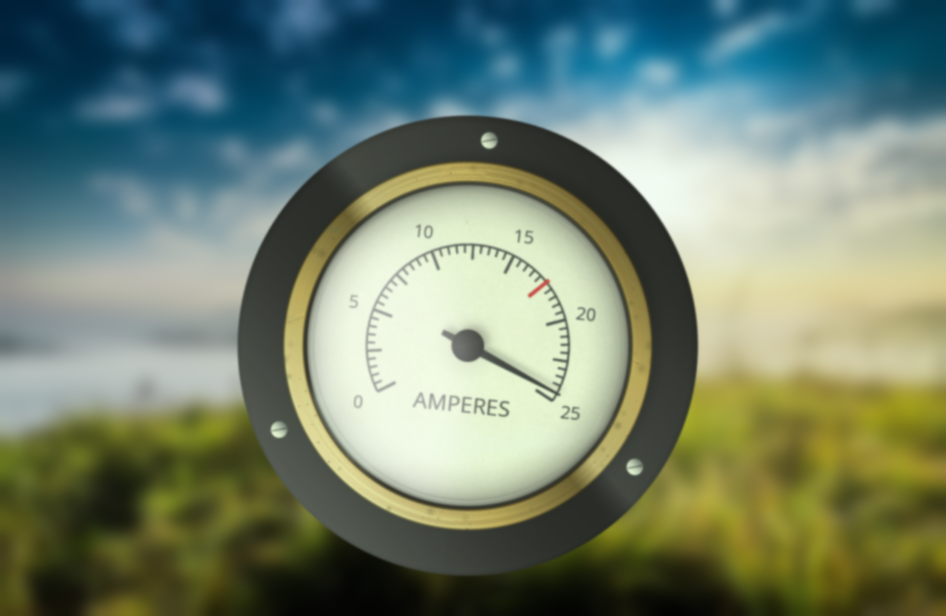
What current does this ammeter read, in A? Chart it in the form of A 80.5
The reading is A 24.5
